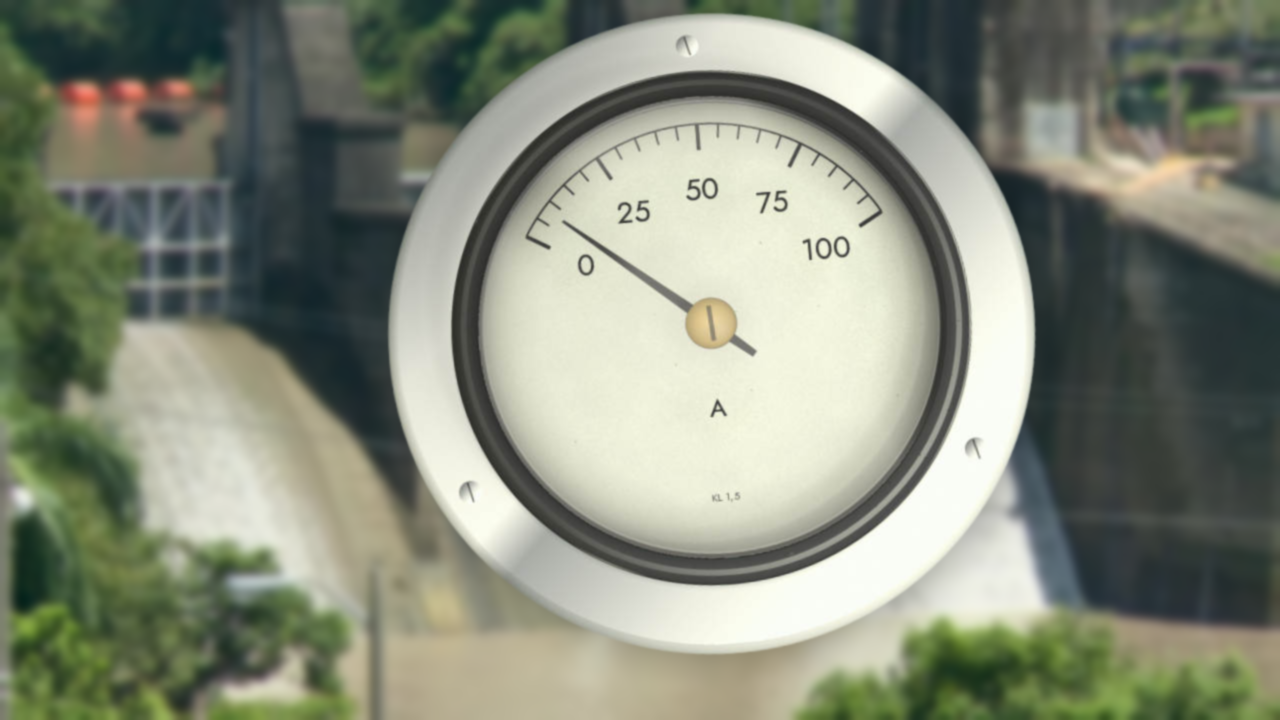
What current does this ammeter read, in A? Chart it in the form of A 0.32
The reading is A 7.5
